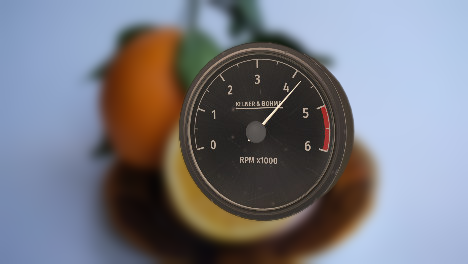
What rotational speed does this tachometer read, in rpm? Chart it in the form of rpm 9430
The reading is rpm 4250
